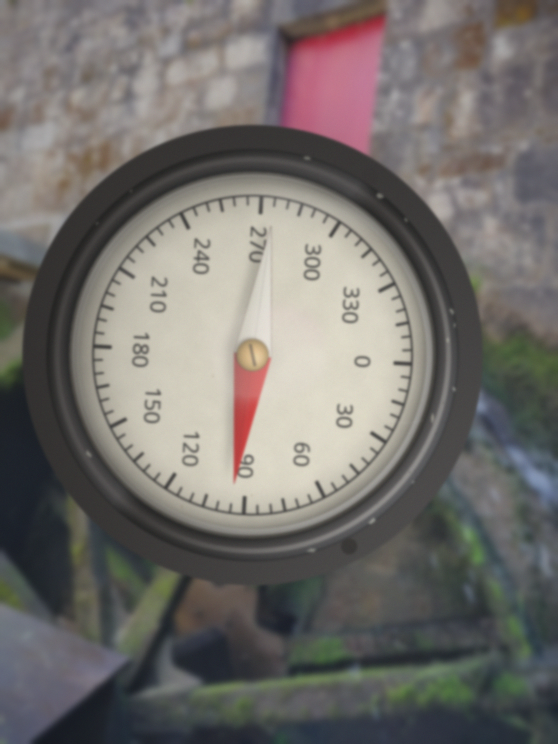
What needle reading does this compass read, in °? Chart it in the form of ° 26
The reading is ° 95
